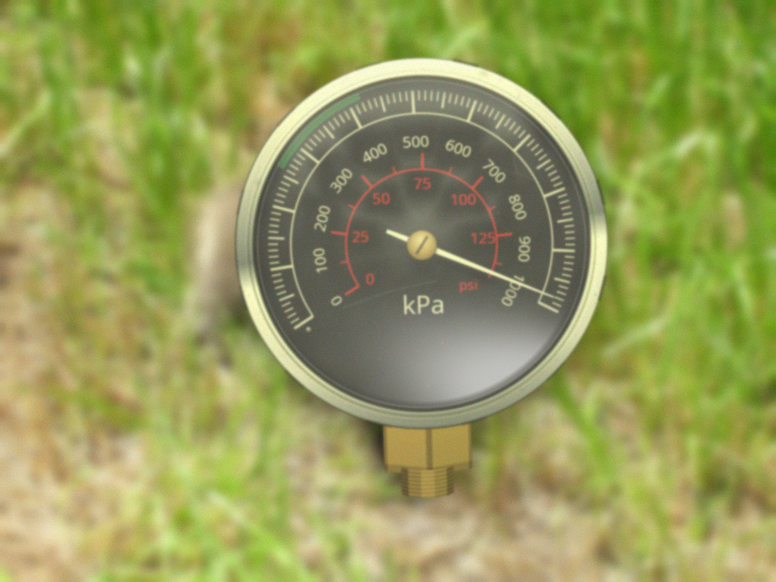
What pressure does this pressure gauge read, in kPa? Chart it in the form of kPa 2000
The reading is kPa 980
